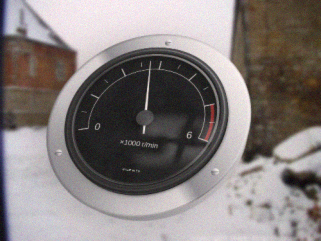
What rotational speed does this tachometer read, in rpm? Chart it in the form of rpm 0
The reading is rpm 2750
